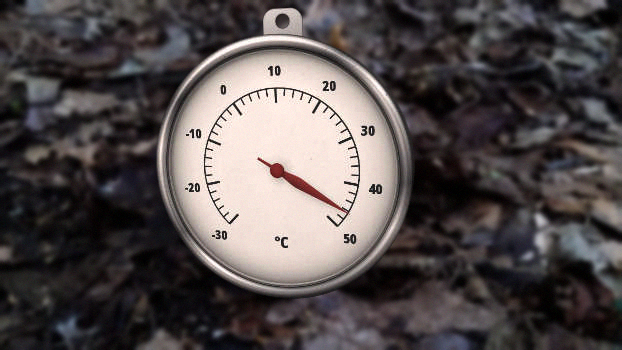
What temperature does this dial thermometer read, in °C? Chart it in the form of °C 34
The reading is °C 46
